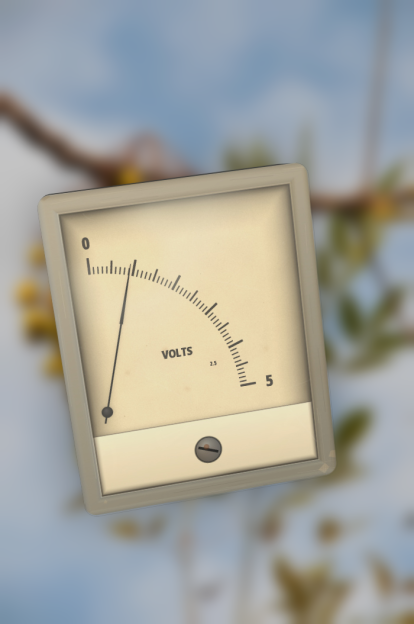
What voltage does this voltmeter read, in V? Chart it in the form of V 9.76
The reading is V 0.9
